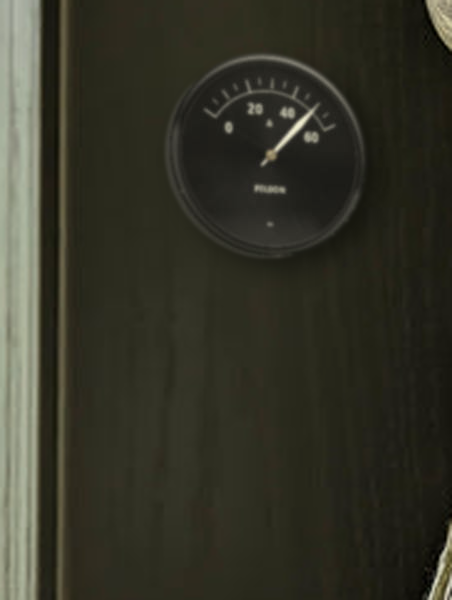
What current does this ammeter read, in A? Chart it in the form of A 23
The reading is A 50
